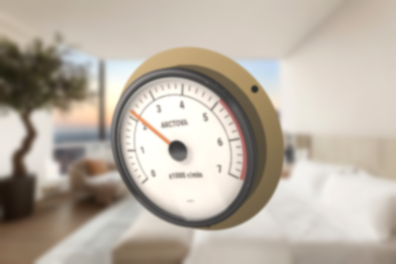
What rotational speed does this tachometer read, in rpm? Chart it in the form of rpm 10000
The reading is rpm 2200
